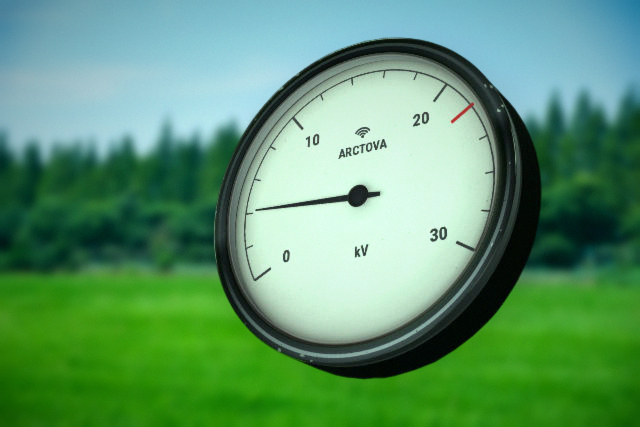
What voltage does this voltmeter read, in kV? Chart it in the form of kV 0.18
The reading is kV 4
